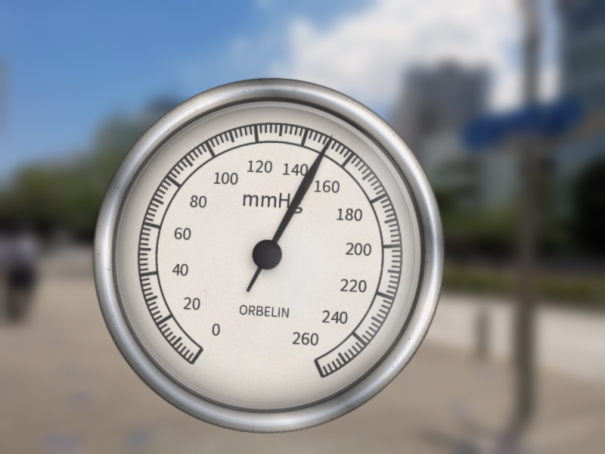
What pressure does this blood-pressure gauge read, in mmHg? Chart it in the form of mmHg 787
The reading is mmHg 150
